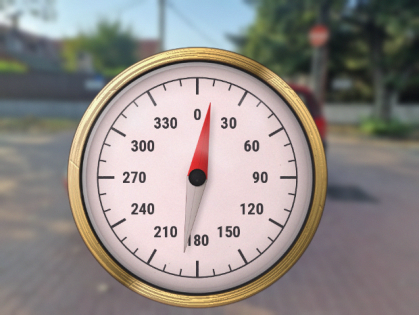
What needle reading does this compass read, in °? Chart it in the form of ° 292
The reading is ° 10
